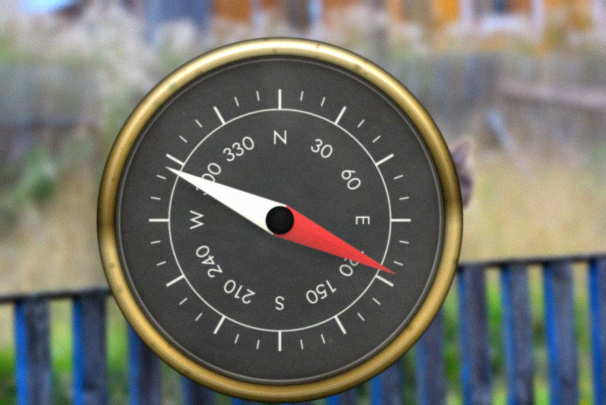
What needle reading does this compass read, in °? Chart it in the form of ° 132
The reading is ° 115
